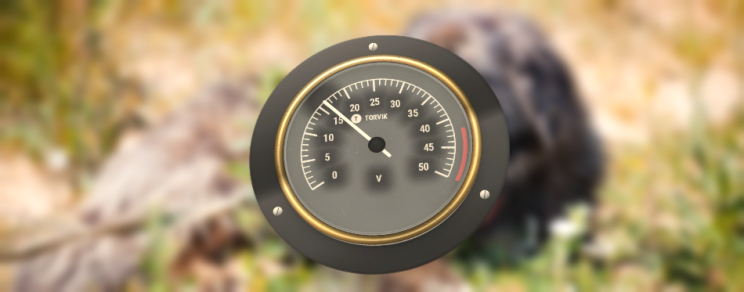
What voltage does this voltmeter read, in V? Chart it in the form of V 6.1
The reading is V 16
